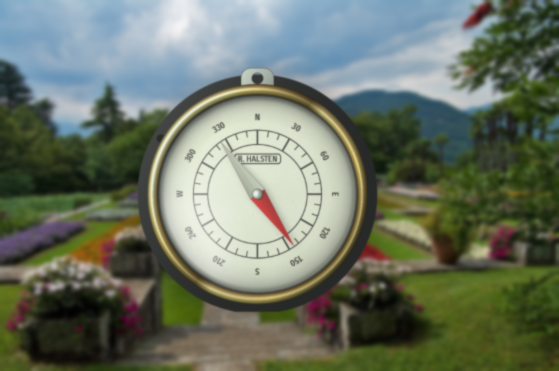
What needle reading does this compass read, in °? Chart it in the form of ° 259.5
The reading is ° 145
